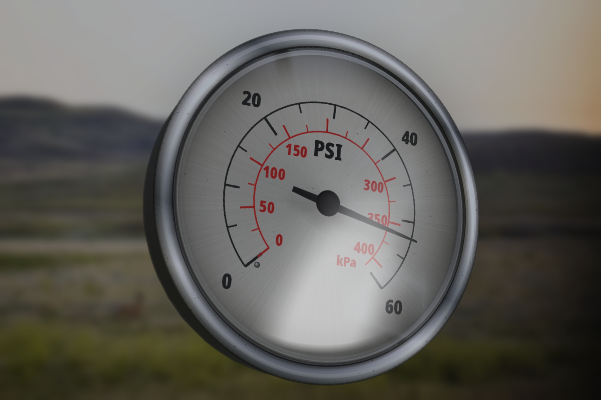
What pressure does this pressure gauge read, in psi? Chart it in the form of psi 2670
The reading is psi 52.5
